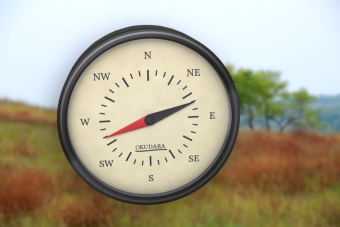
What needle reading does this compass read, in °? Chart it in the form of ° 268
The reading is ° 250
